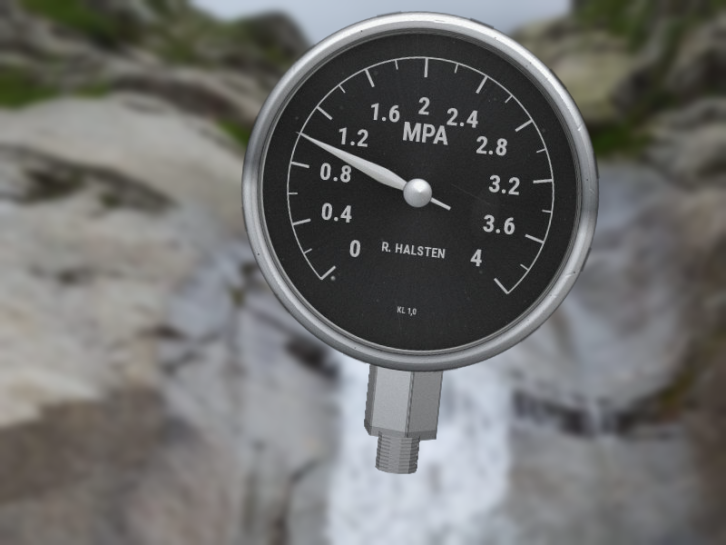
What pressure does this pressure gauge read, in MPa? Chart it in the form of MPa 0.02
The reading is MPa 1
